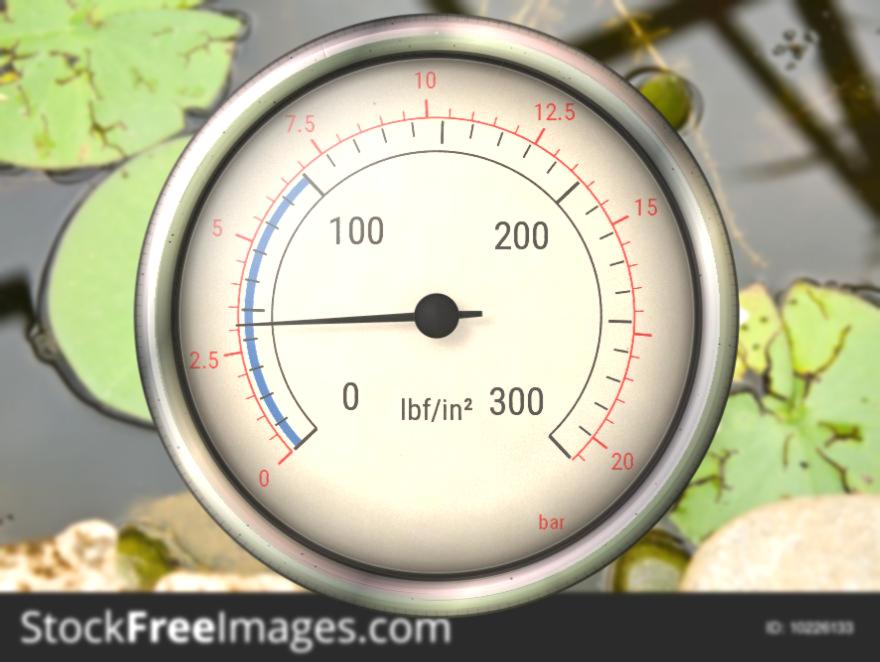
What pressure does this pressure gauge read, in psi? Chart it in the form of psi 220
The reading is psi 45
